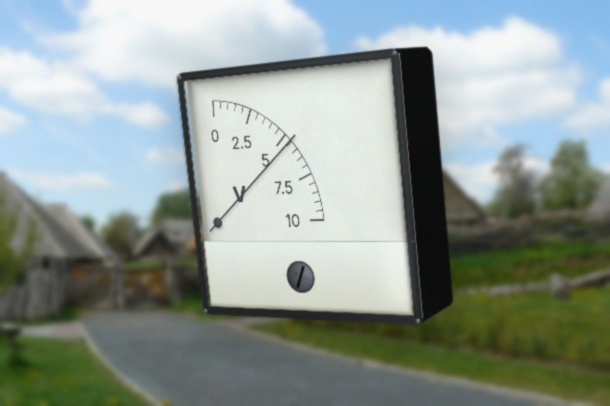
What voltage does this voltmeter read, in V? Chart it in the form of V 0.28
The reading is V 5.5
